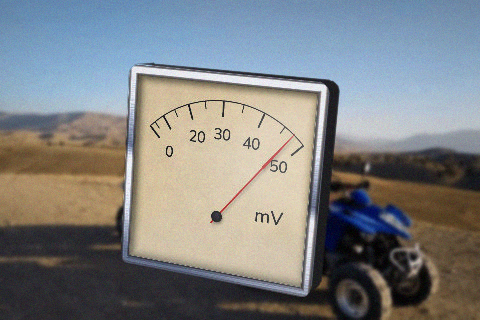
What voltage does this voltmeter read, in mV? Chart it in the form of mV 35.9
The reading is mV 47.5
